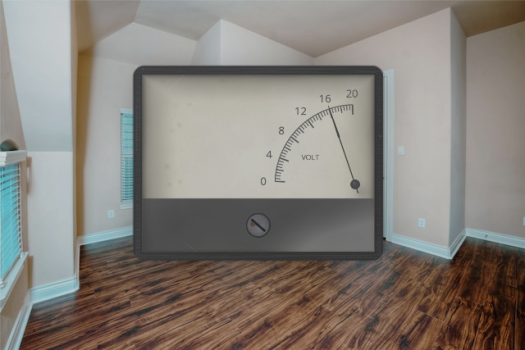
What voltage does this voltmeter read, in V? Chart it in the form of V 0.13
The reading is V 16
